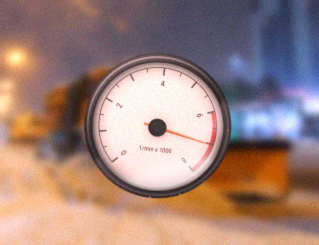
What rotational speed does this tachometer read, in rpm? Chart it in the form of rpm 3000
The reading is rpm 7000
